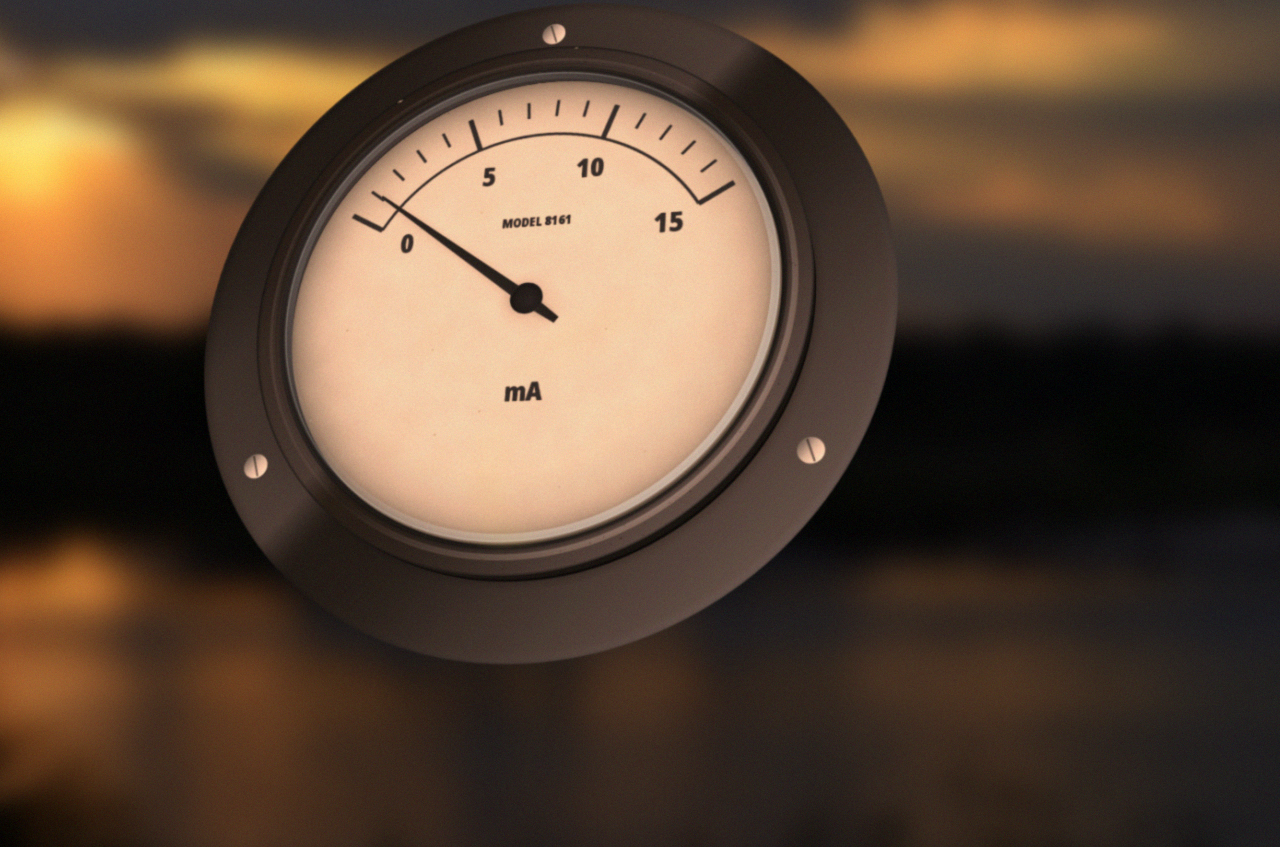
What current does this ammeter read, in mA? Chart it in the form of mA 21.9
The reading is mA 1
